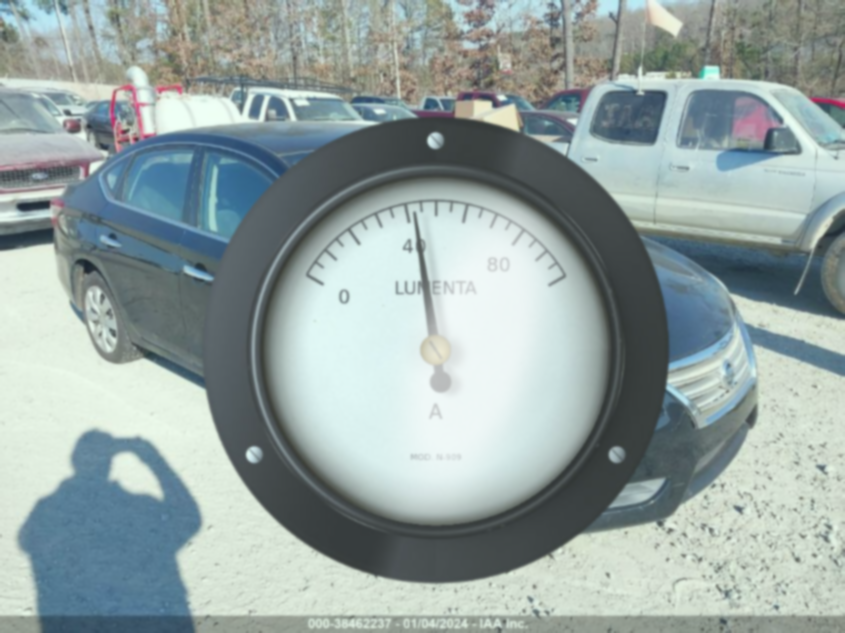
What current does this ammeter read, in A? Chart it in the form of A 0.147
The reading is A 42.5
